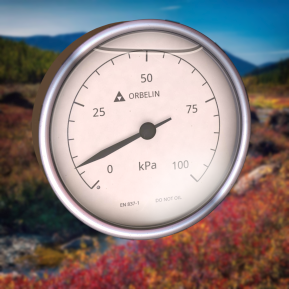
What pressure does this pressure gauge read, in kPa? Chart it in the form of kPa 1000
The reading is kPa 7.5
